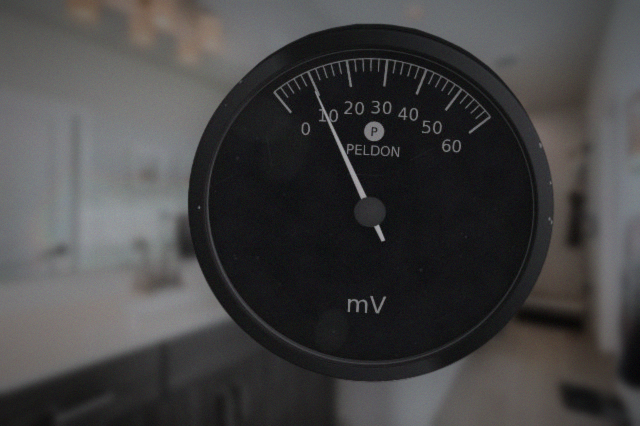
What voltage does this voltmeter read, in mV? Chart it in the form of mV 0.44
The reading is mV 10
